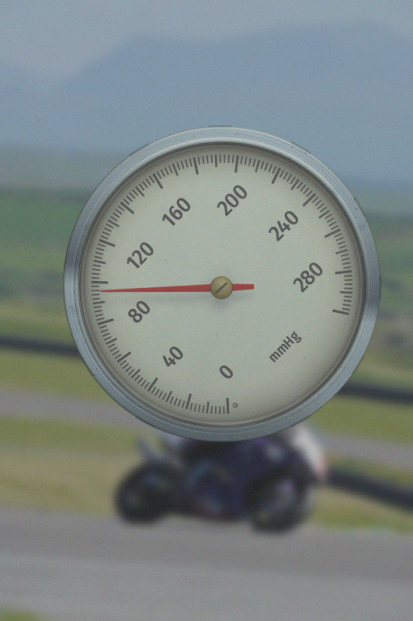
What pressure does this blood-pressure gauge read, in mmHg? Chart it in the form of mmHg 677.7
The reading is mmHg 96
